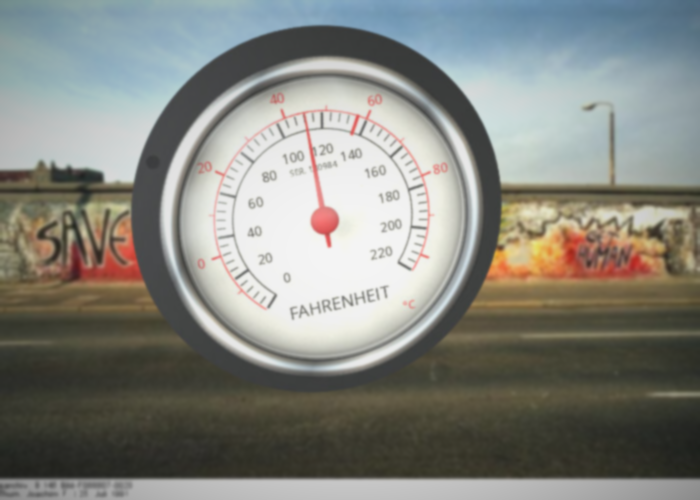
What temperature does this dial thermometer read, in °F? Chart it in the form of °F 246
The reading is °F 112
